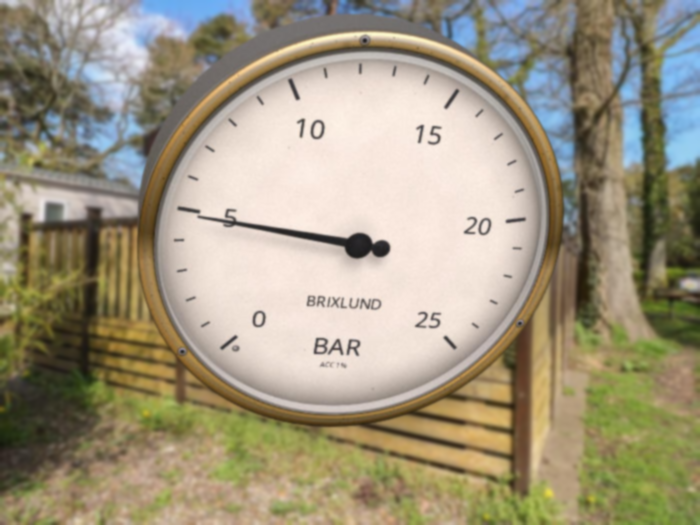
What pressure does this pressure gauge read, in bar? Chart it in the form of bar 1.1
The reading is bar 5
